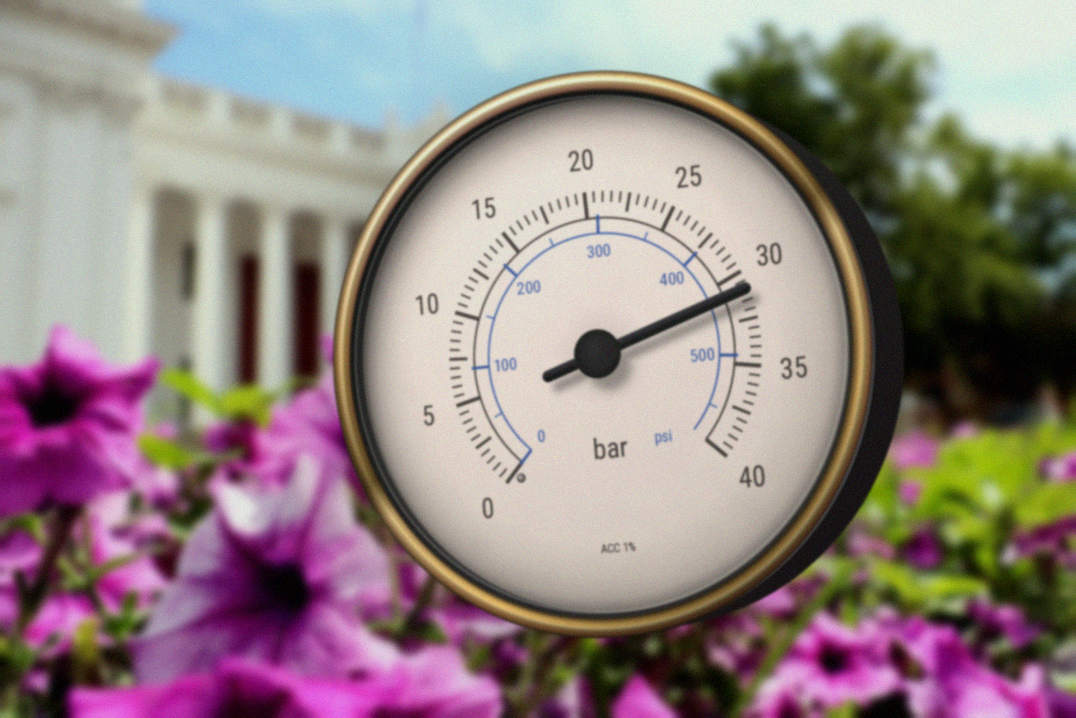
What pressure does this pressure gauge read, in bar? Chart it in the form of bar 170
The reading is bar 31
